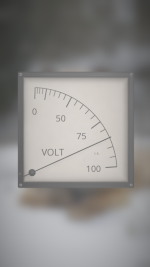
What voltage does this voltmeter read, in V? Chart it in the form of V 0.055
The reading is V 85
